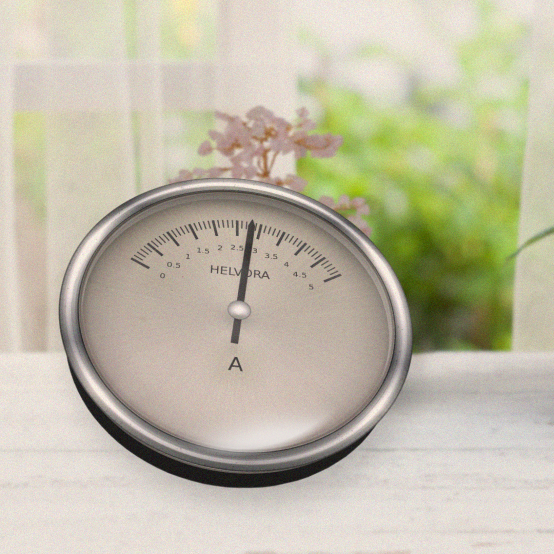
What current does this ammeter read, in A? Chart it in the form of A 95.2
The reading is A 2.8
